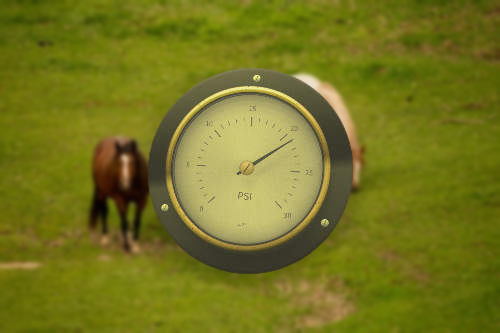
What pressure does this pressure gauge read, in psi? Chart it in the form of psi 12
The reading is psi 21
